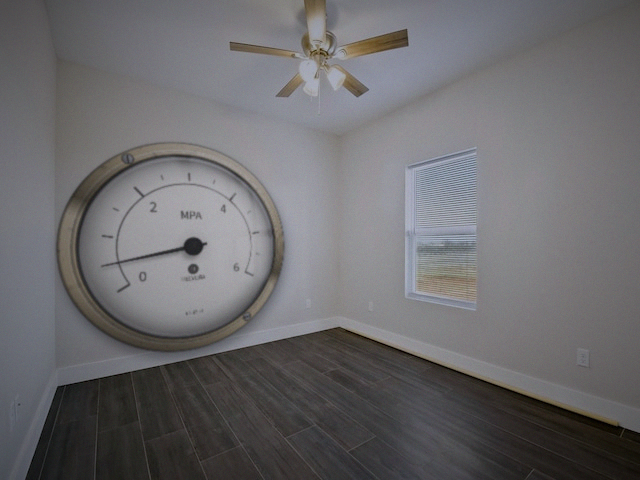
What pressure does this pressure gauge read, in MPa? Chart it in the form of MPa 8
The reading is MPa 0.5
